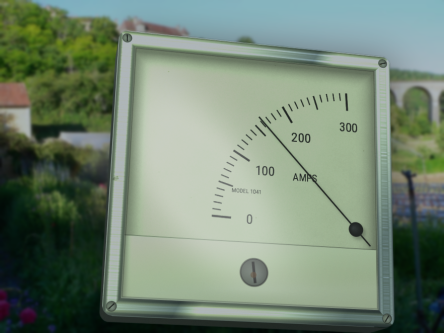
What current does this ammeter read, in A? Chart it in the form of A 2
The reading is A 160
